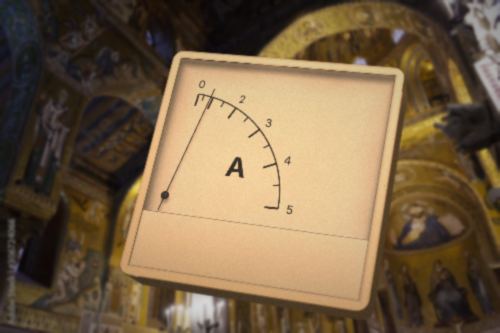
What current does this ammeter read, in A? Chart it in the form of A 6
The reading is A 1
